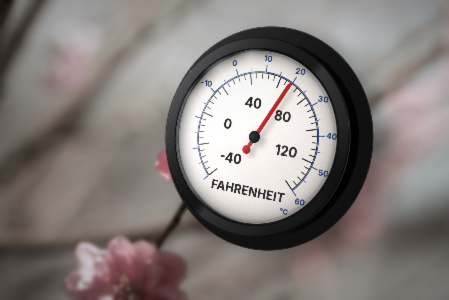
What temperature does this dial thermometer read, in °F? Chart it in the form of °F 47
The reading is °F 68
